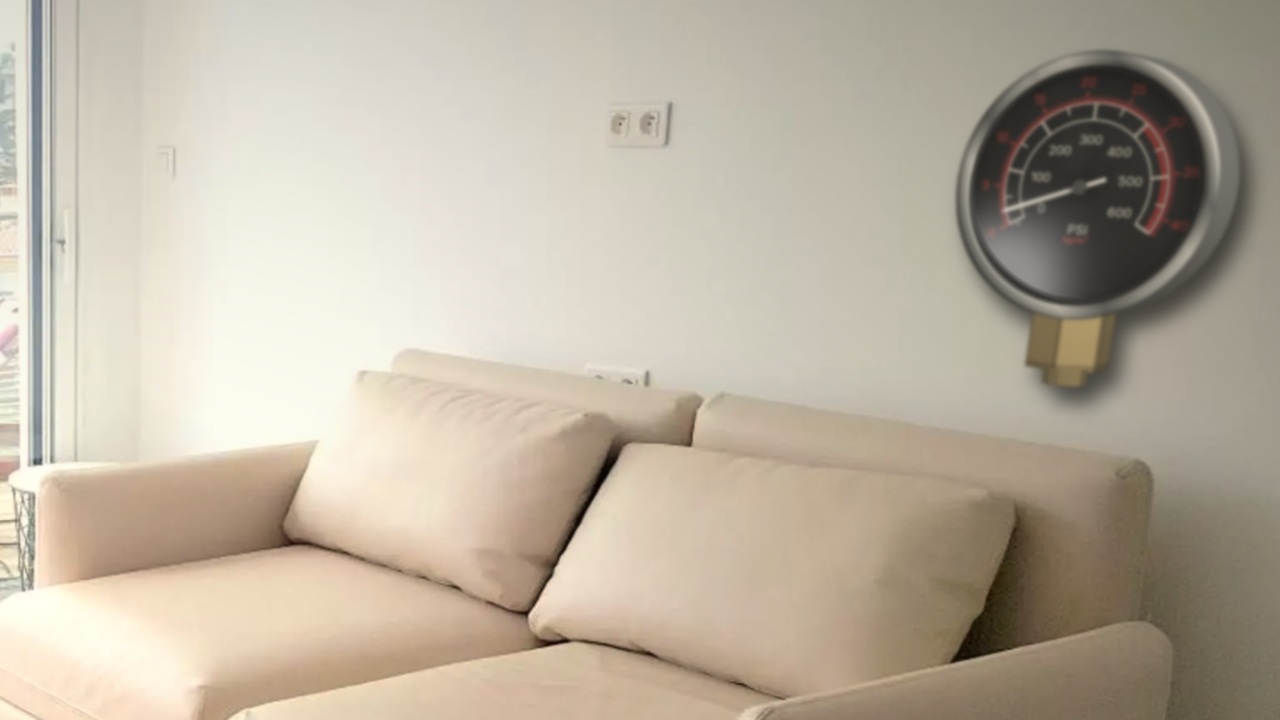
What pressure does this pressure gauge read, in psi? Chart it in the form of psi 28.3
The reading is psi 25
